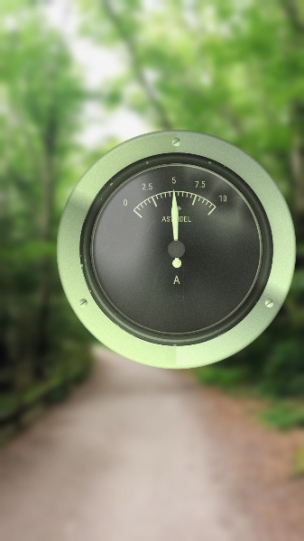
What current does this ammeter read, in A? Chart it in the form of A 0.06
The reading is A 5
